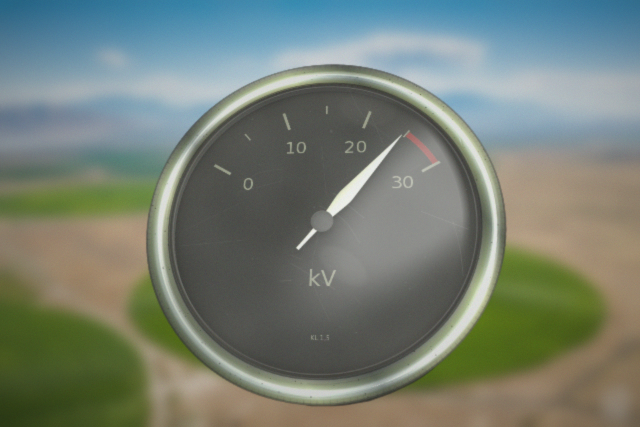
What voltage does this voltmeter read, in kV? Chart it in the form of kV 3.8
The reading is kV 25
